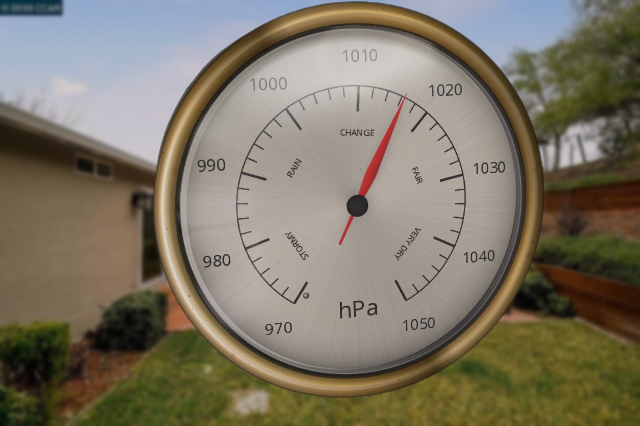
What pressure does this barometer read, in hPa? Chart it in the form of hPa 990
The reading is hPa 1016
